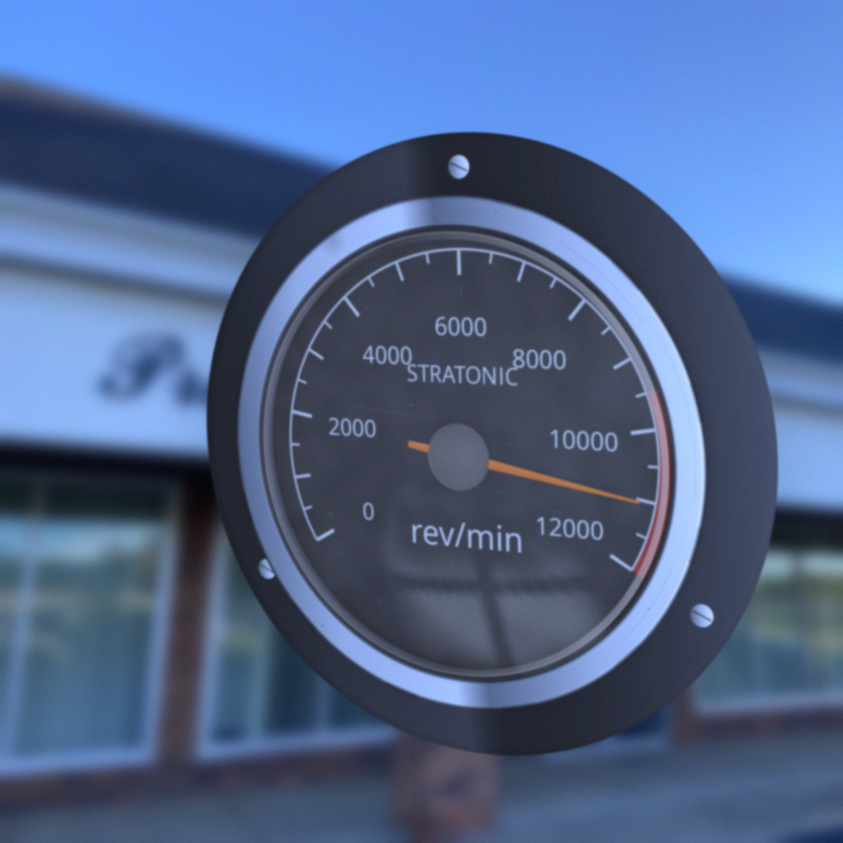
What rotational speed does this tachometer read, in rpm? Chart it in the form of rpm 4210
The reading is rpm 11000
